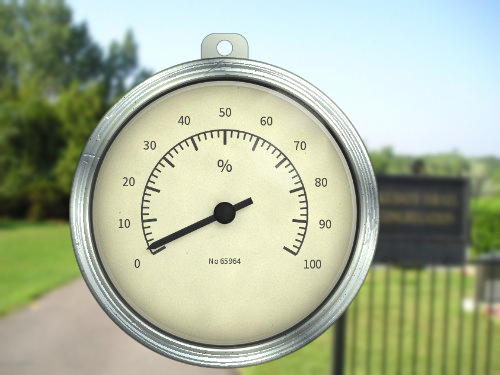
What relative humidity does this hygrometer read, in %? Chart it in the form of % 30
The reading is % 2
